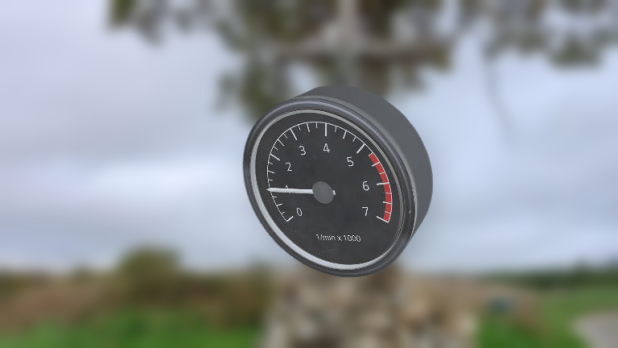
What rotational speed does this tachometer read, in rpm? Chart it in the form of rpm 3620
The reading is rpm 1000
